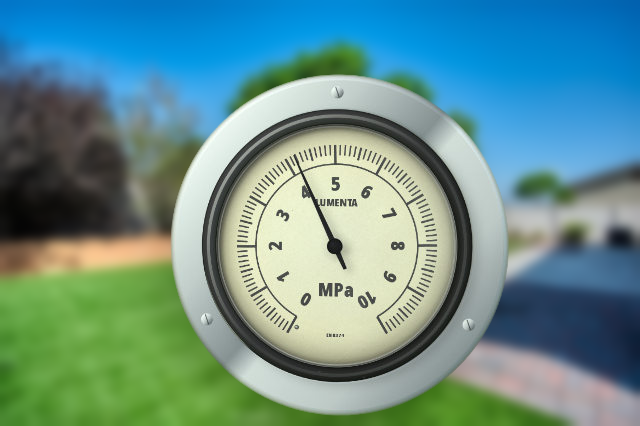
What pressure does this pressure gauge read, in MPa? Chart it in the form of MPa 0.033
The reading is MPa 4.2
